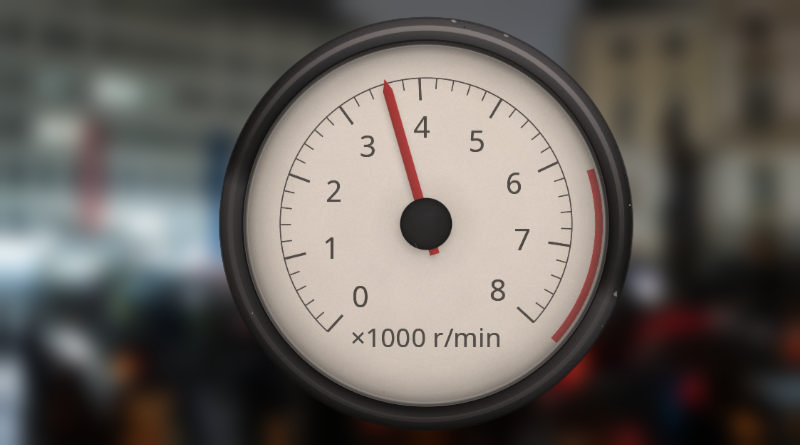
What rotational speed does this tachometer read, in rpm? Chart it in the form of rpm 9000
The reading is rpm 3600
